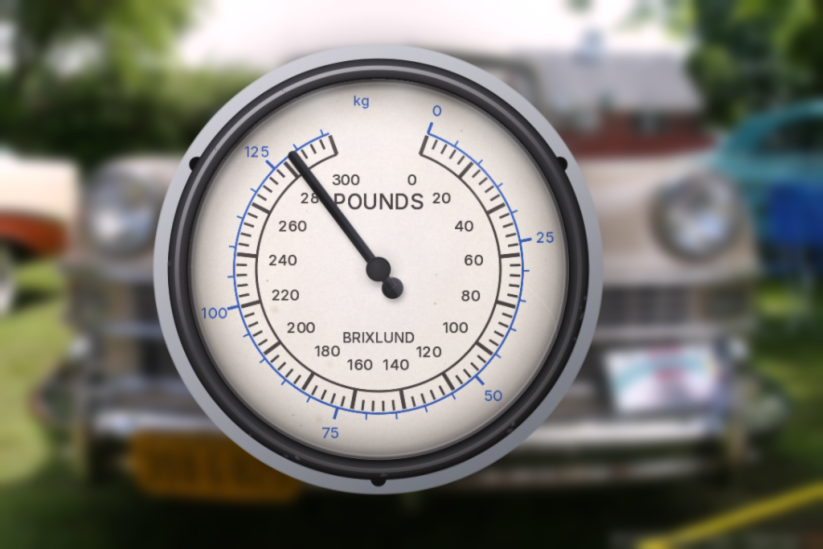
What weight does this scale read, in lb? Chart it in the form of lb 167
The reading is lb 284
